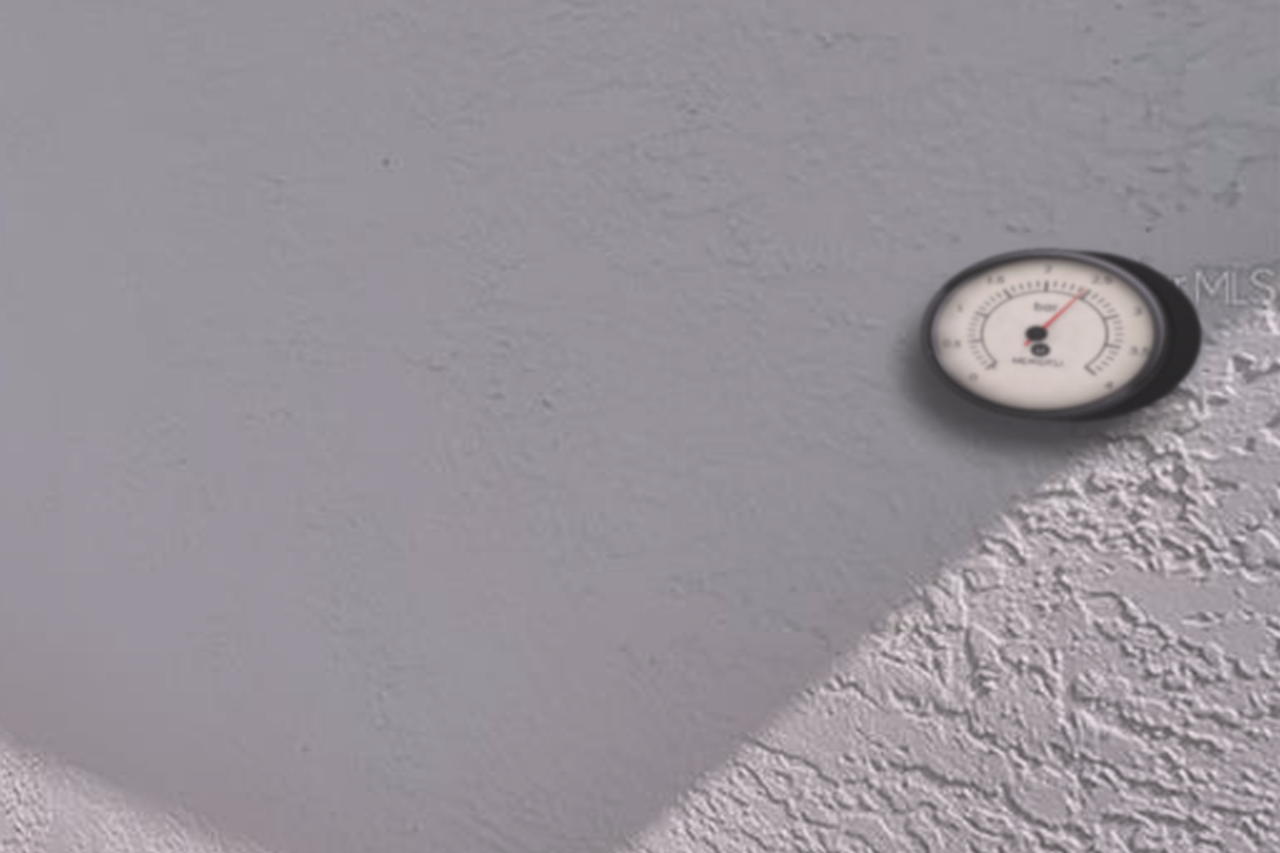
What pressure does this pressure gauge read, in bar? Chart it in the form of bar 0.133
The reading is bar 2.5
